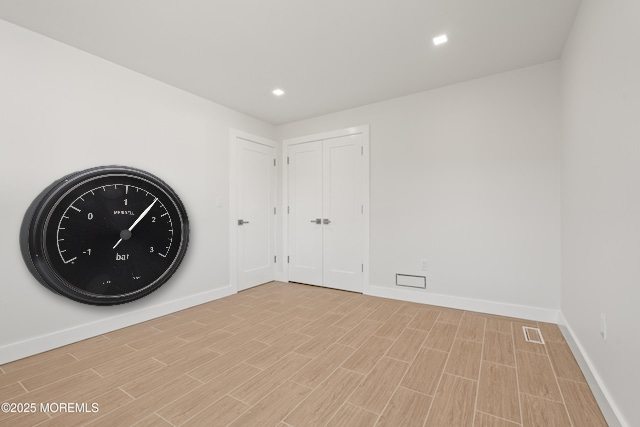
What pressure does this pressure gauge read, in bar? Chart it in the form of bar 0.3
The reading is bar 1.6
